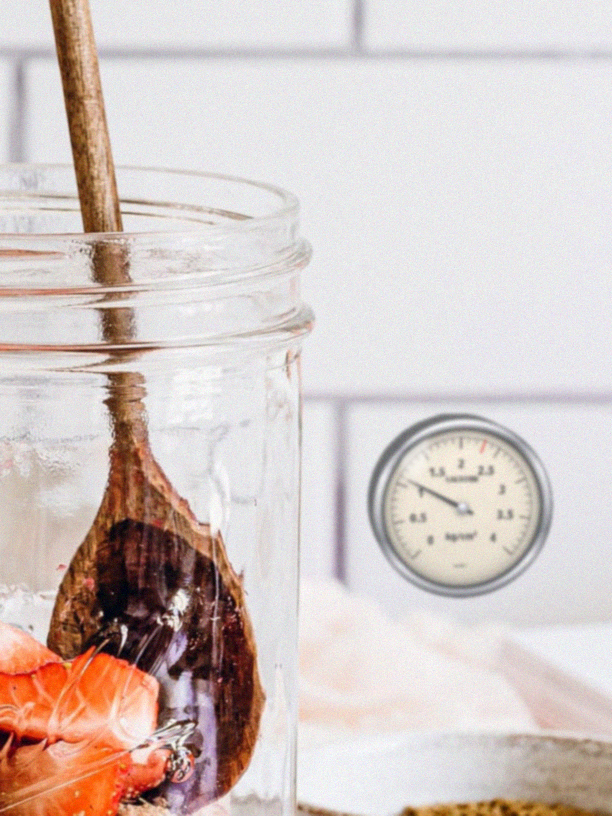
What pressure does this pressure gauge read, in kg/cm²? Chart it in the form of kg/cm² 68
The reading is kg/cm² 1.1
